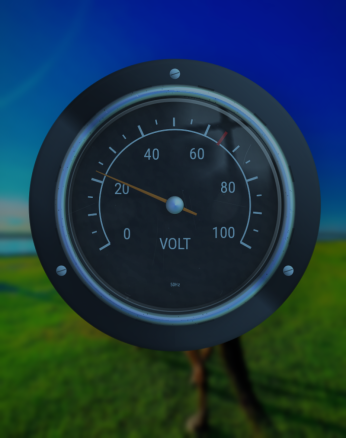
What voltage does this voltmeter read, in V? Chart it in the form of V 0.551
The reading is V 22.5
